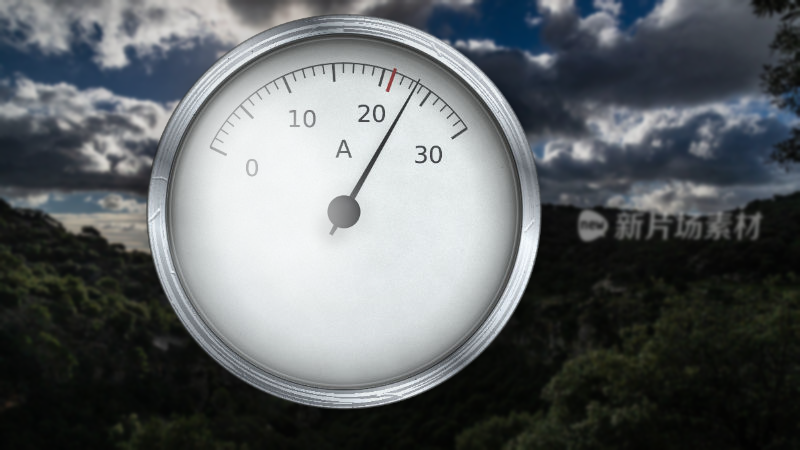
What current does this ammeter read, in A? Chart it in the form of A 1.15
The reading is A 23.5
